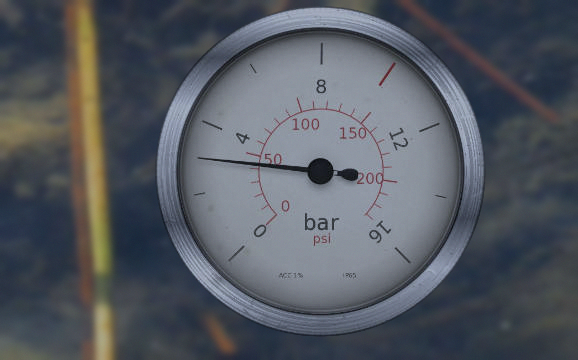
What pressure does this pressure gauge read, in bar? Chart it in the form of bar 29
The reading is bar 3
